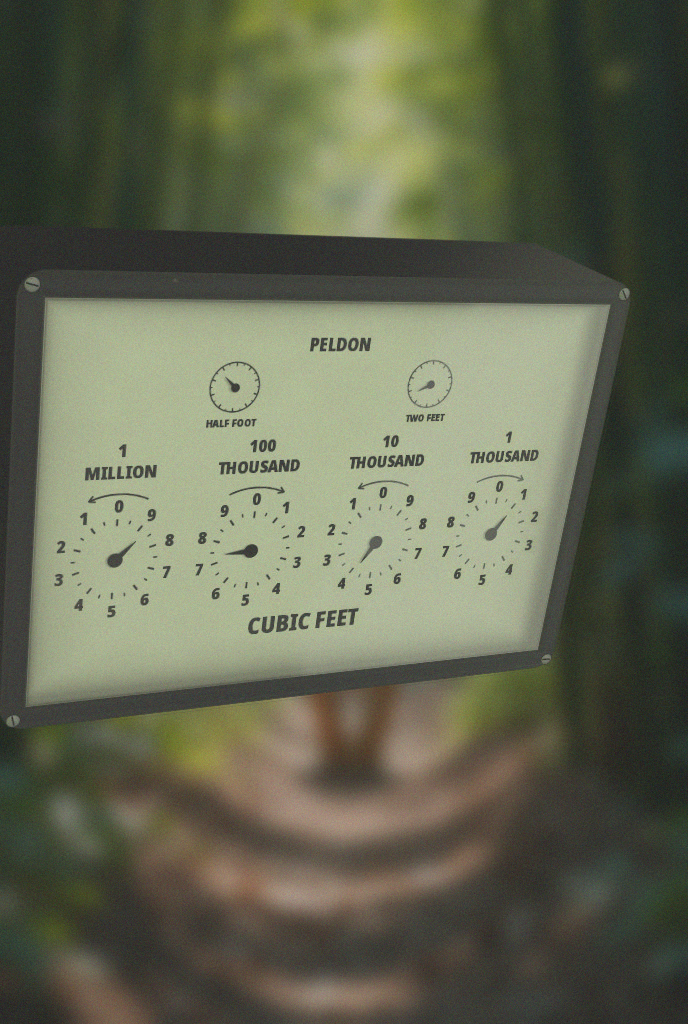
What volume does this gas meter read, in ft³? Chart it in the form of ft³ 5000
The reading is ft³ 874100
